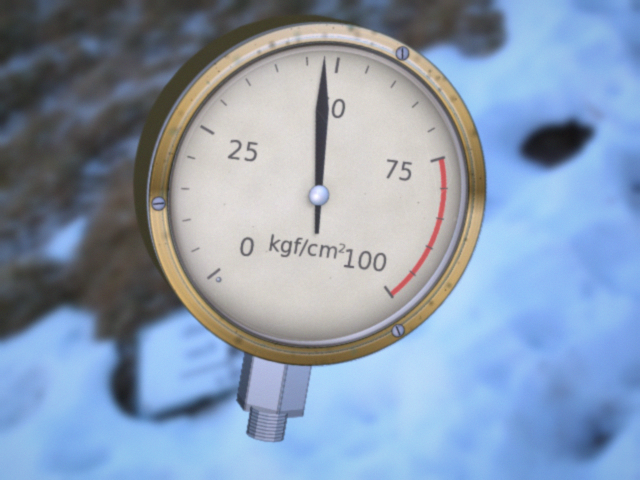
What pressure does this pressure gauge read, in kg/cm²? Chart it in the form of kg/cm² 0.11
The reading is kg/cm² 47.5
